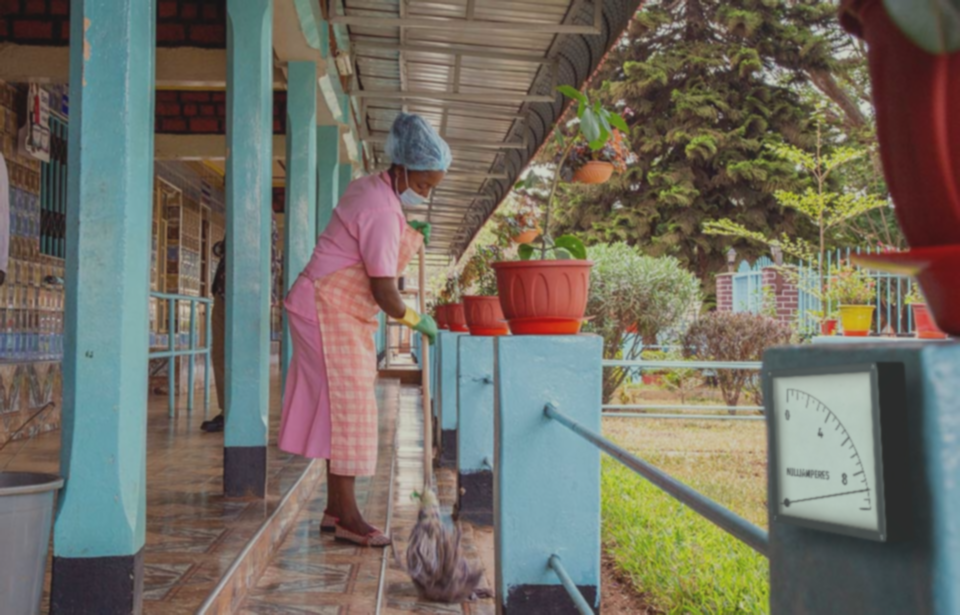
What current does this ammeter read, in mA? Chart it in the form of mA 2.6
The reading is mA 9
